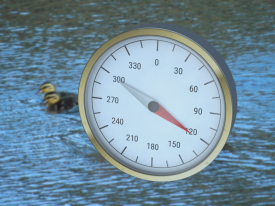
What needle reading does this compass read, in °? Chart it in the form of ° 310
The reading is ° 120
